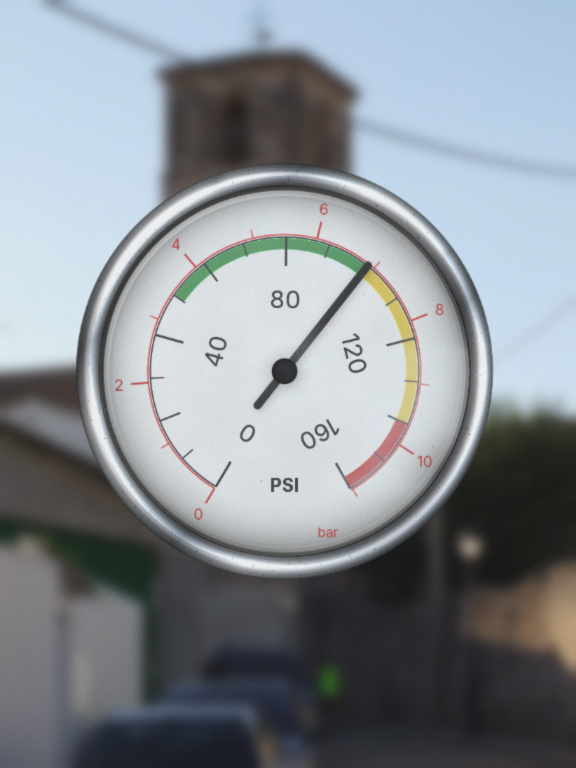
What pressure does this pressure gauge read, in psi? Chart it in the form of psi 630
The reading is psi 100
